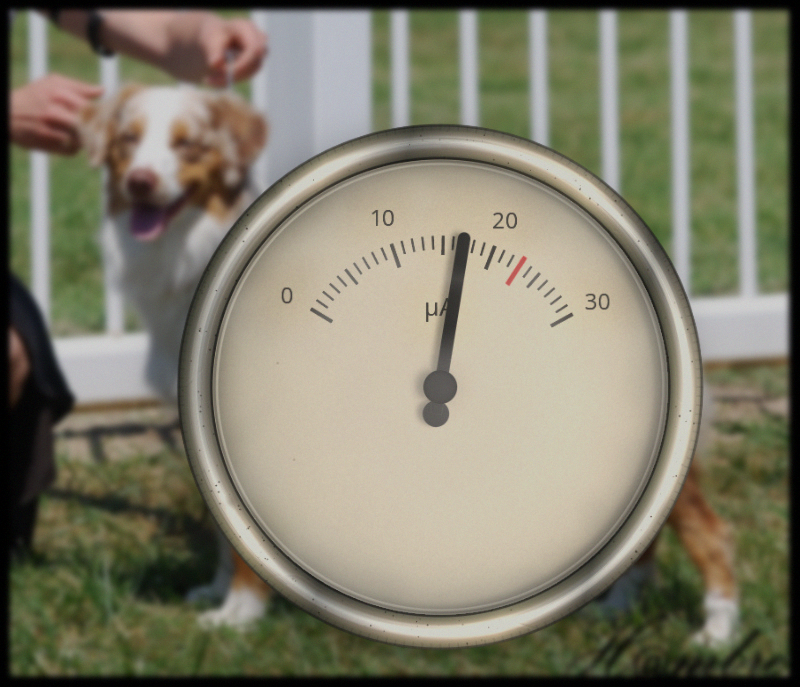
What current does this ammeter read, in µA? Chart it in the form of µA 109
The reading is µA 17
